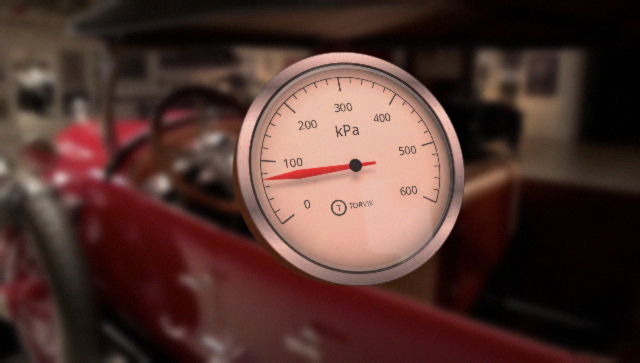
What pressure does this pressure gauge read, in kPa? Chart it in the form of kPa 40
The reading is kPa 70
